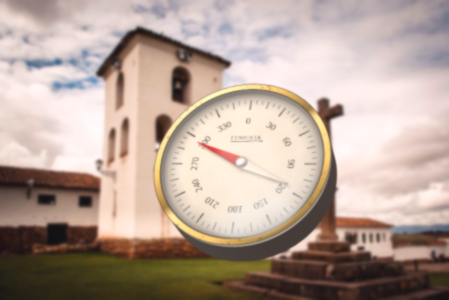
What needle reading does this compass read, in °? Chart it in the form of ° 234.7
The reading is ° 295
